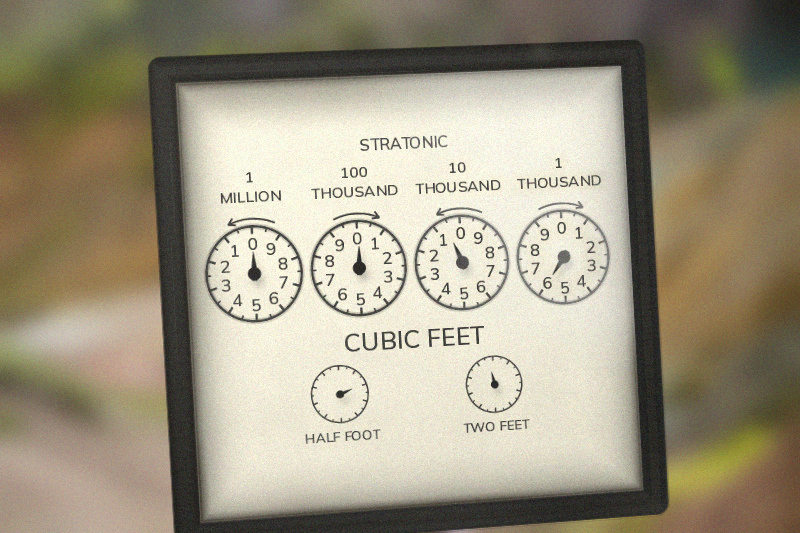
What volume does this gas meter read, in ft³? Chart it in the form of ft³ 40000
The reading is ft³ 600
